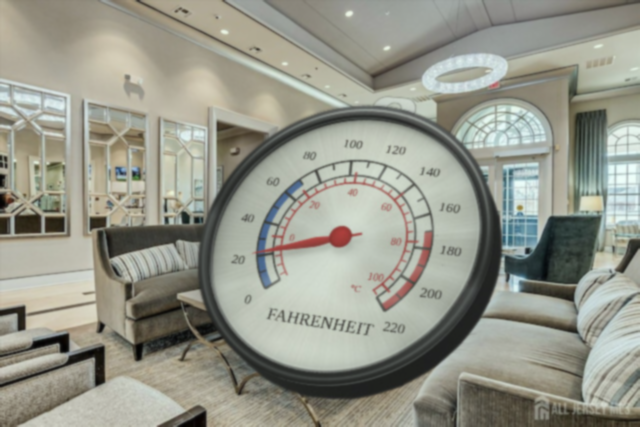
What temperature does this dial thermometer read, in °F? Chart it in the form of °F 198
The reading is °F 20
